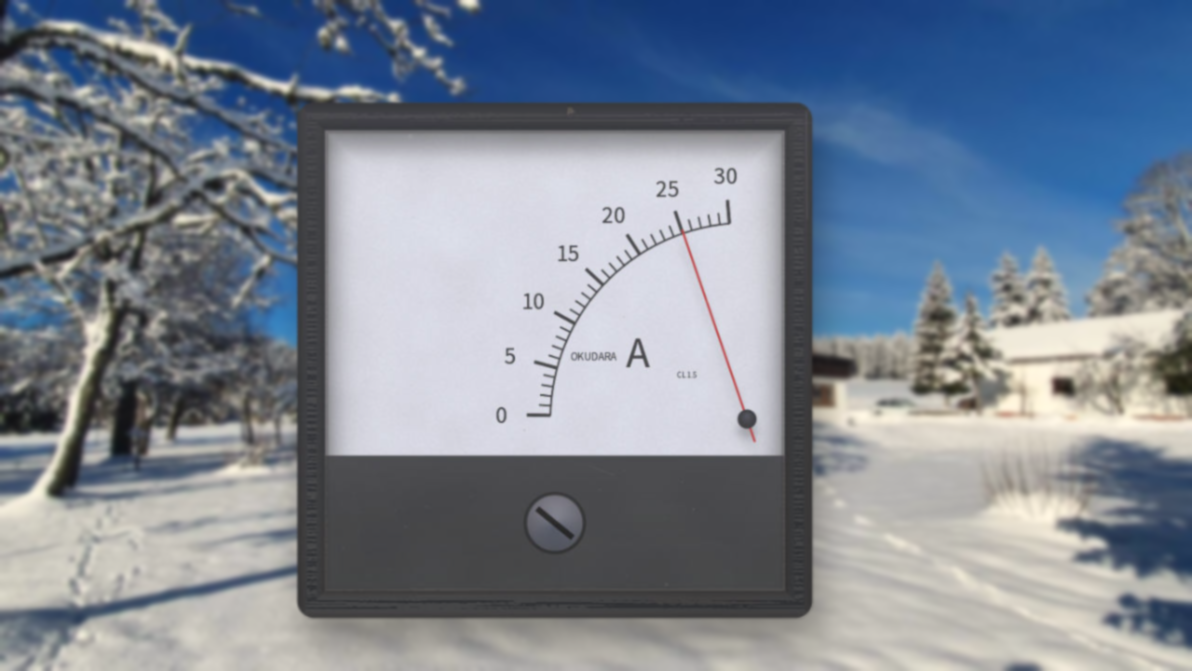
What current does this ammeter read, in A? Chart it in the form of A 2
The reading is A 25
